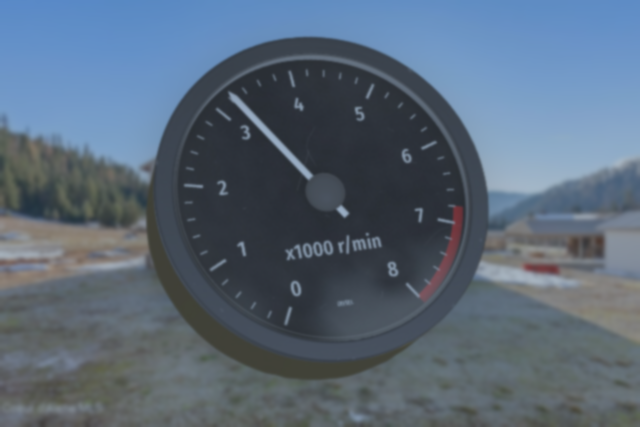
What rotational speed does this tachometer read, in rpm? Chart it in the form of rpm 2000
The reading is rpm 3200
